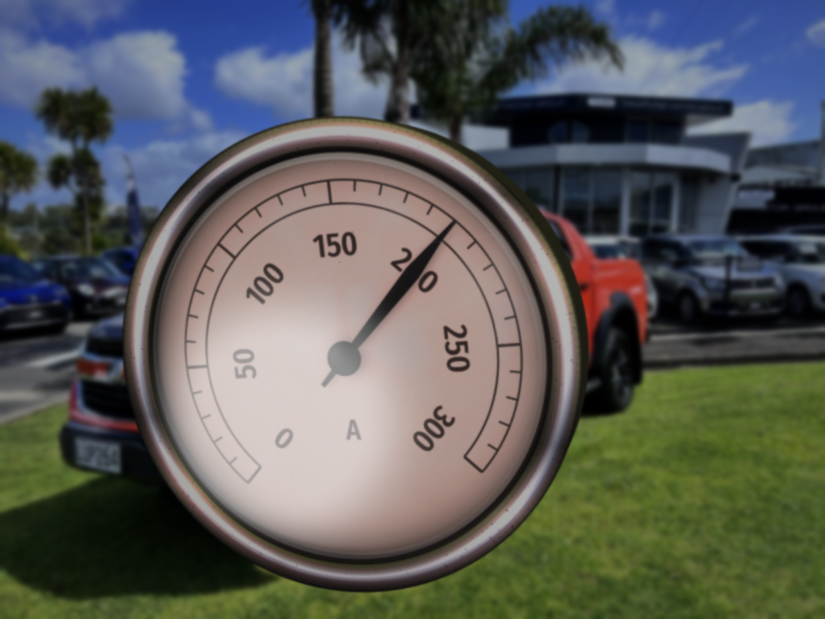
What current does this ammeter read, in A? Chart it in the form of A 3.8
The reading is A 200
